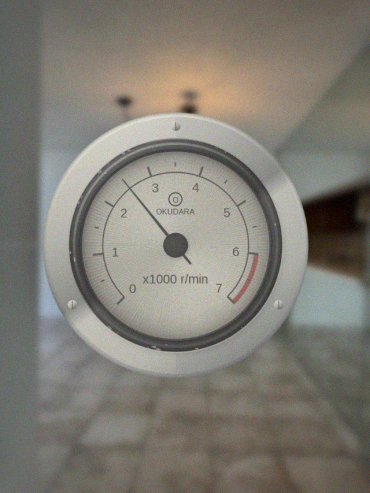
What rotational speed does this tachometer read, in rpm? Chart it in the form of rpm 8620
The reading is rpm 2500
